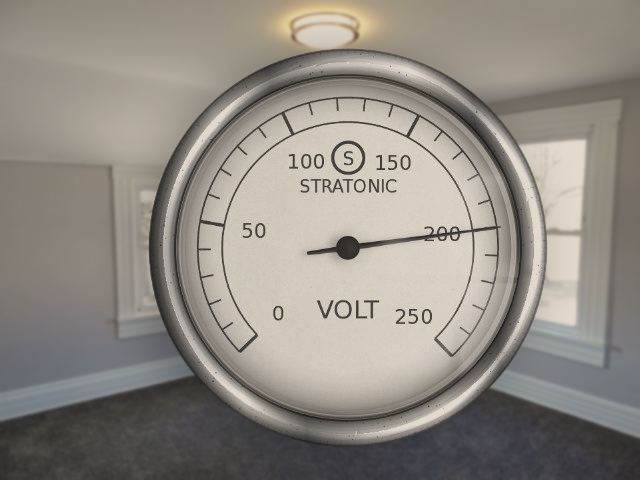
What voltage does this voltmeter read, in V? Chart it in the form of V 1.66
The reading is V 200
